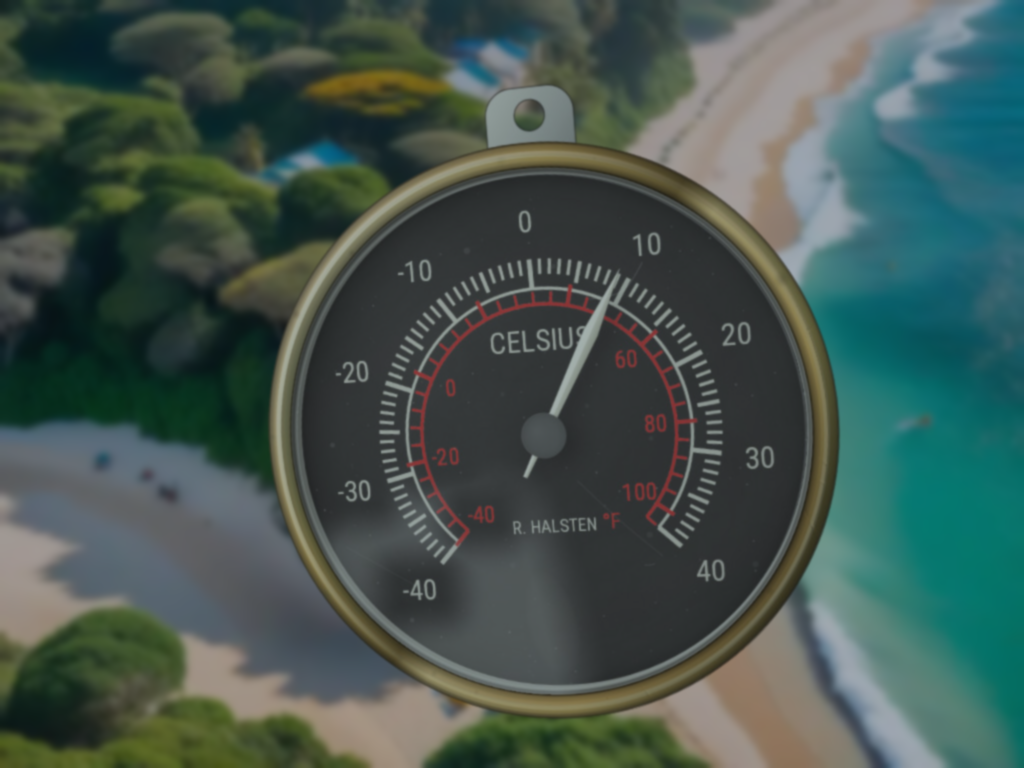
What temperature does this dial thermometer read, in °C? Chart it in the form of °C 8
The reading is °C 9
